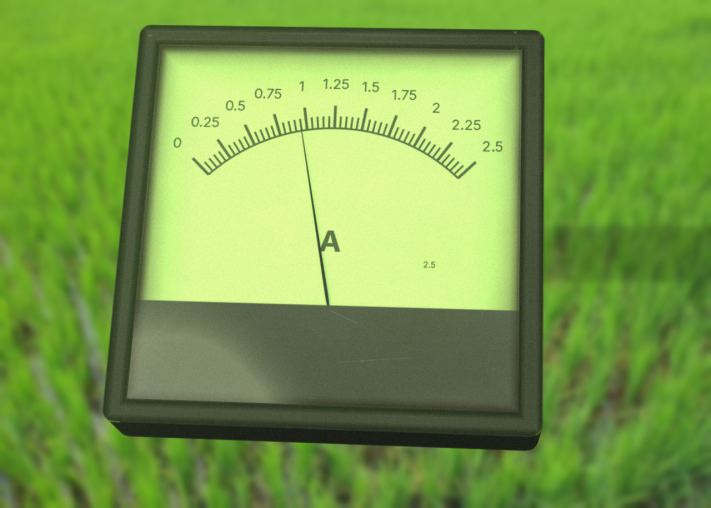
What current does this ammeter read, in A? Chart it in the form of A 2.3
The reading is A 0.95
